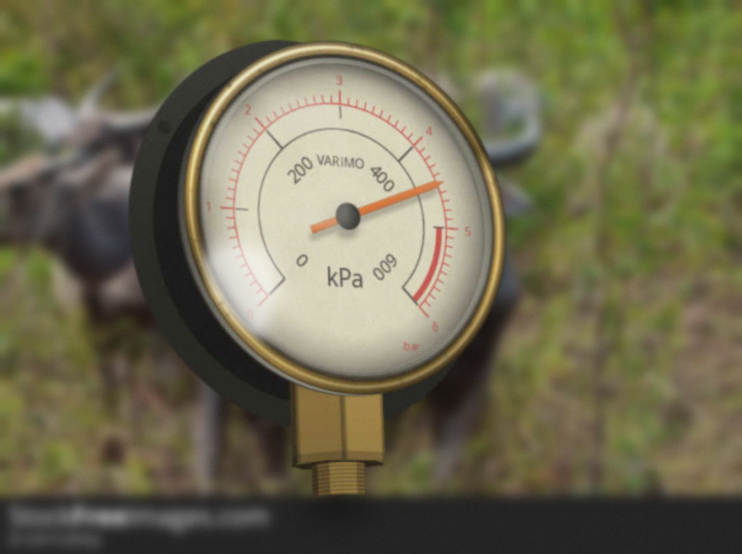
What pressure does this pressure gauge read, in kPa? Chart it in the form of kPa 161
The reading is kPa 450
